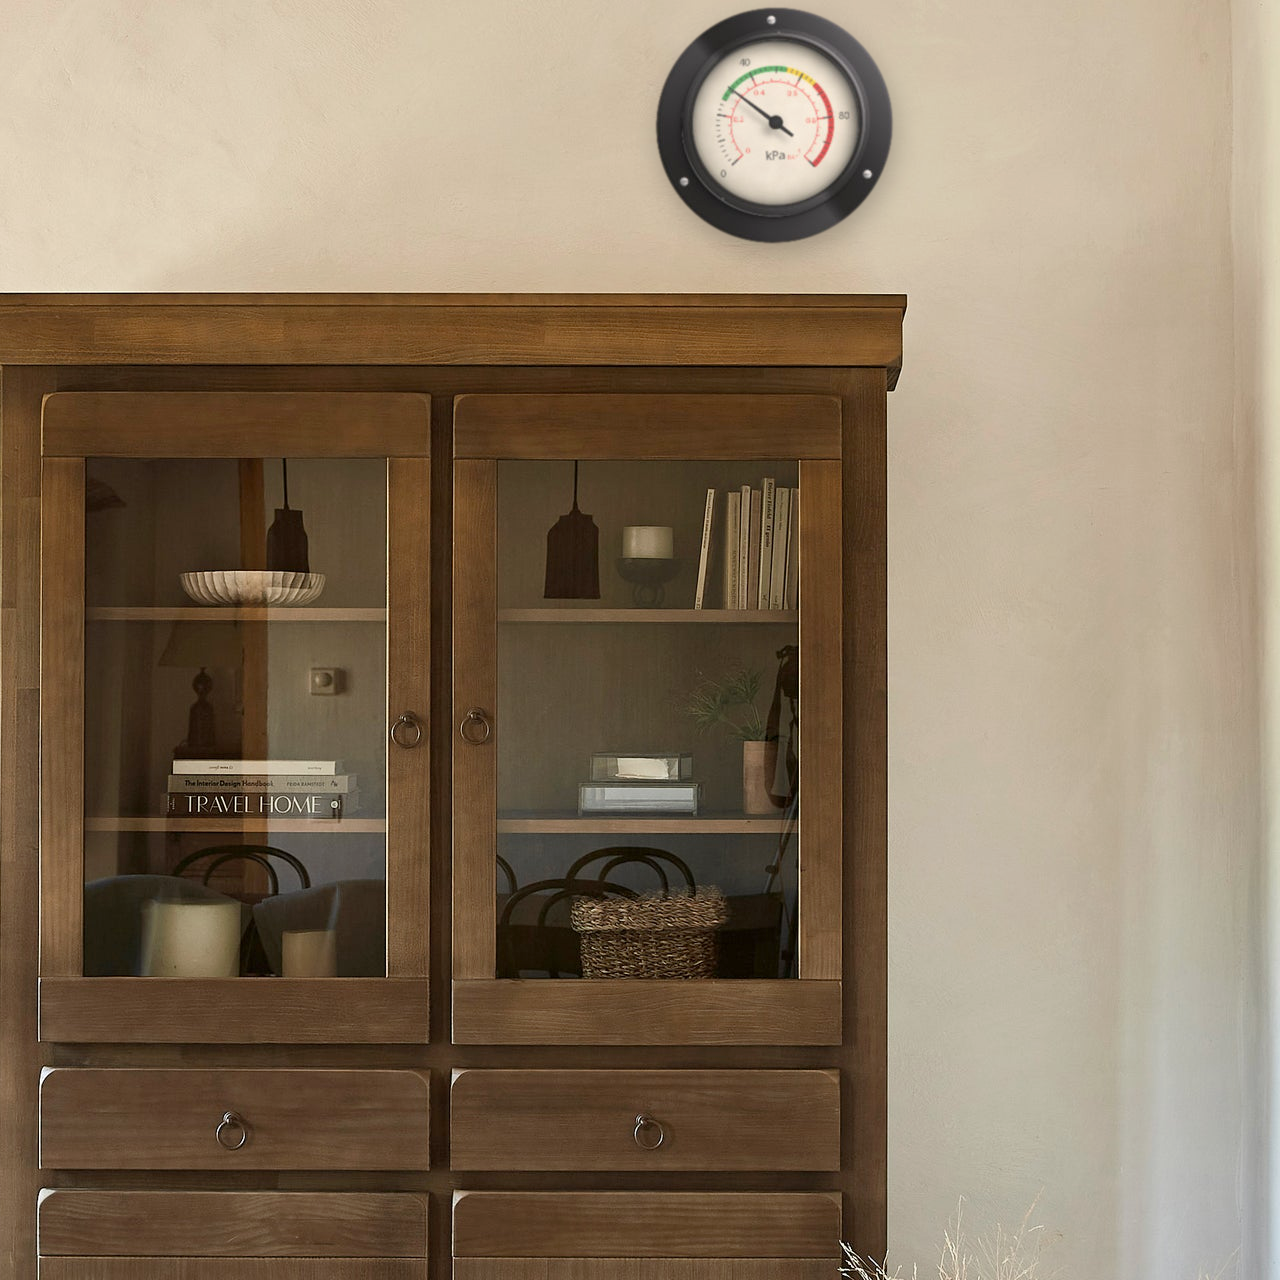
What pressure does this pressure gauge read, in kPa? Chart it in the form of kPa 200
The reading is kPa 30
